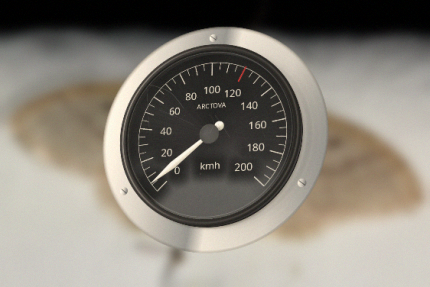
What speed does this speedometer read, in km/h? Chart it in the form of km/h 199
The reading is km/h 5
